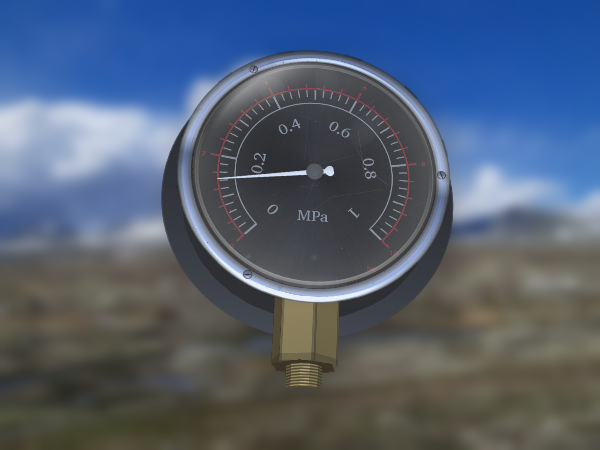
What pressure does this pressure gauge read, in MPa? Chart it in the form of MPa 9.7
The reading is MPa 0.14
